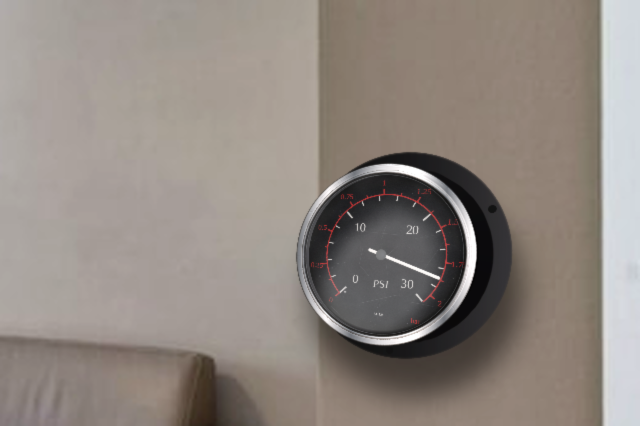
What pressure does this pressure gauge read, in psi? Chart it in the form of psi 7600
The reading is psi 27
